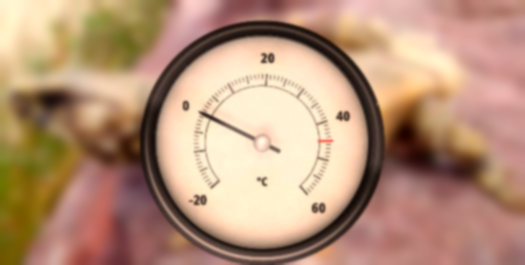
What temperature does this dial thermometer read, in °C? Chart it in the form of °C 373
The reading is °C 0
